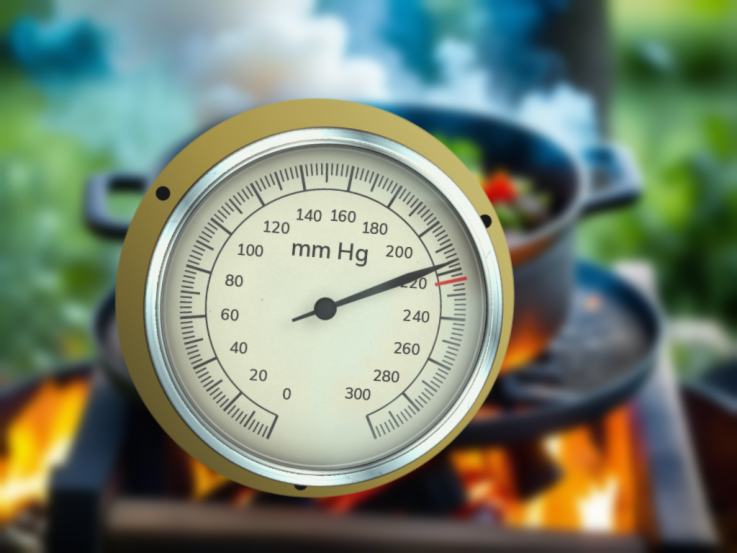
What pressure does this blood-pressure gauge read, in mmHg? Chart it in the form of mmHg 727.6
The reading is mmHg 216
